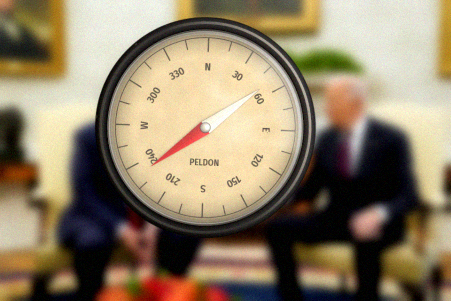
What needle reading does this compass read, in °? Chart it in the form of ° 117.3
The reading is ° 232.5
